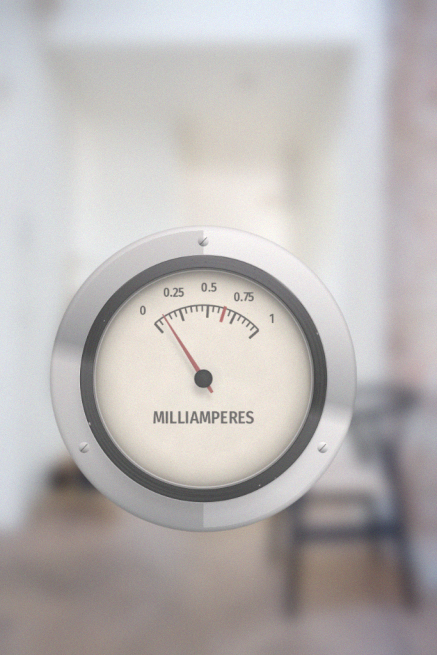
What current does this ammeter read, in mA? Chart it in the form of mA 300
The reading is mA 0.1
